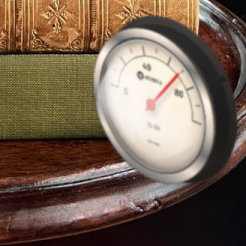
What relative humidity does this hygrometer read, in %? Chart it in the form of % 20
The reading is % 70
